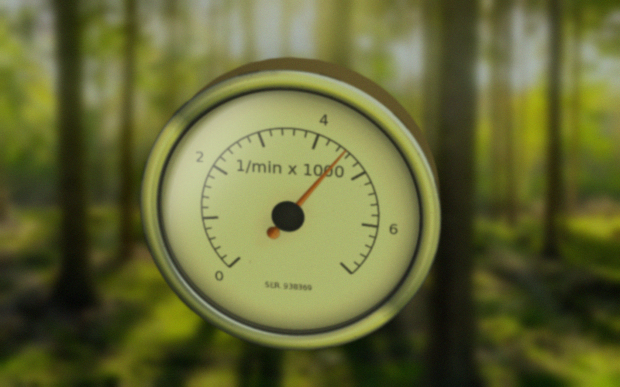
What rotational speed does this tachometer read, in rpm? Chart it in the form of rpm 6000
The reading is rpm 4500
